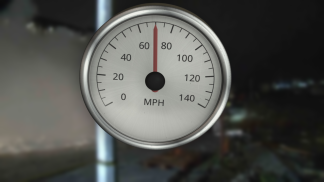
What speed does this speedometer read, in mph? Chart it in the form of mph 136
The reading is mph 70
